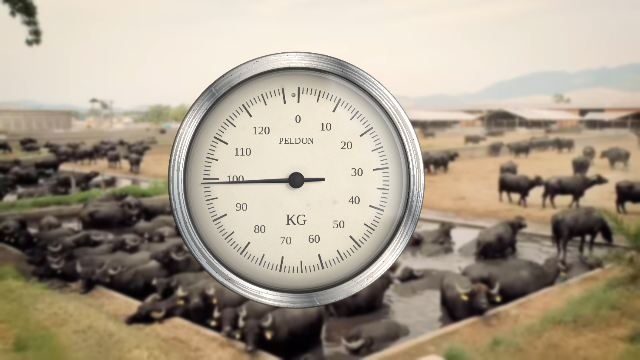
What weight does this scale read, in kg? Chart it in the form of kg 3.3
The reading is kg 99
